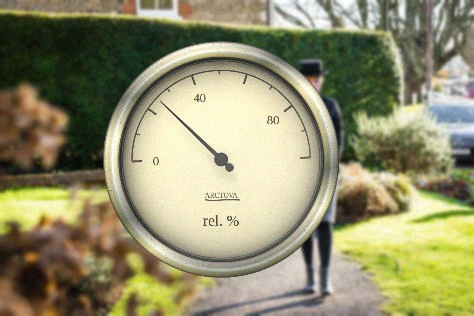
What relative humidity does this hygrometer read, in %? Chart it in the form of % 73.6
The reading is % 25
